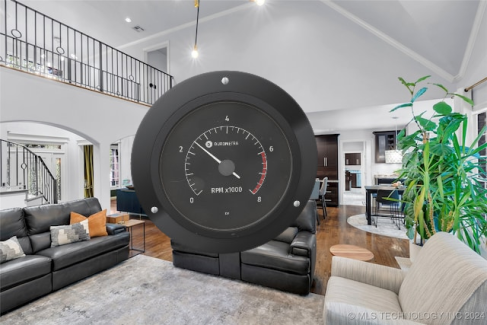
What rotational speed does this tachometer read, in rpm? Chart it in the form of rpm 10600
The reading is rpm 2500
